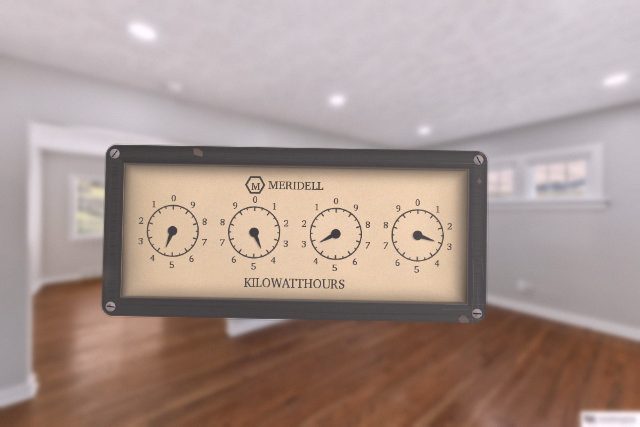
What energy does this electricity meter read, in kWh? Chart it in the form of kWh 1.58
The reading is kWh 4433
